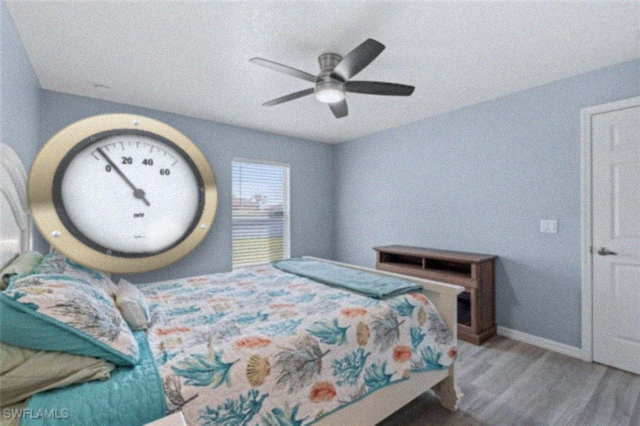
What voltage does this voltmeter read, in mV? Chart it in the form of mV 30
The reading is mV 5
